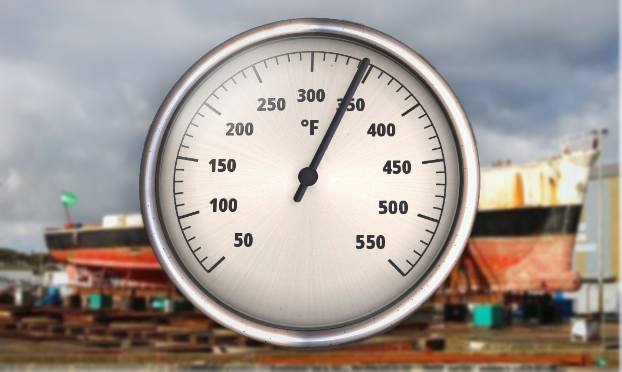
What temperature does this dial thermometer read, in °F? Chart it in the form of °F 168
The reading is °F 345
